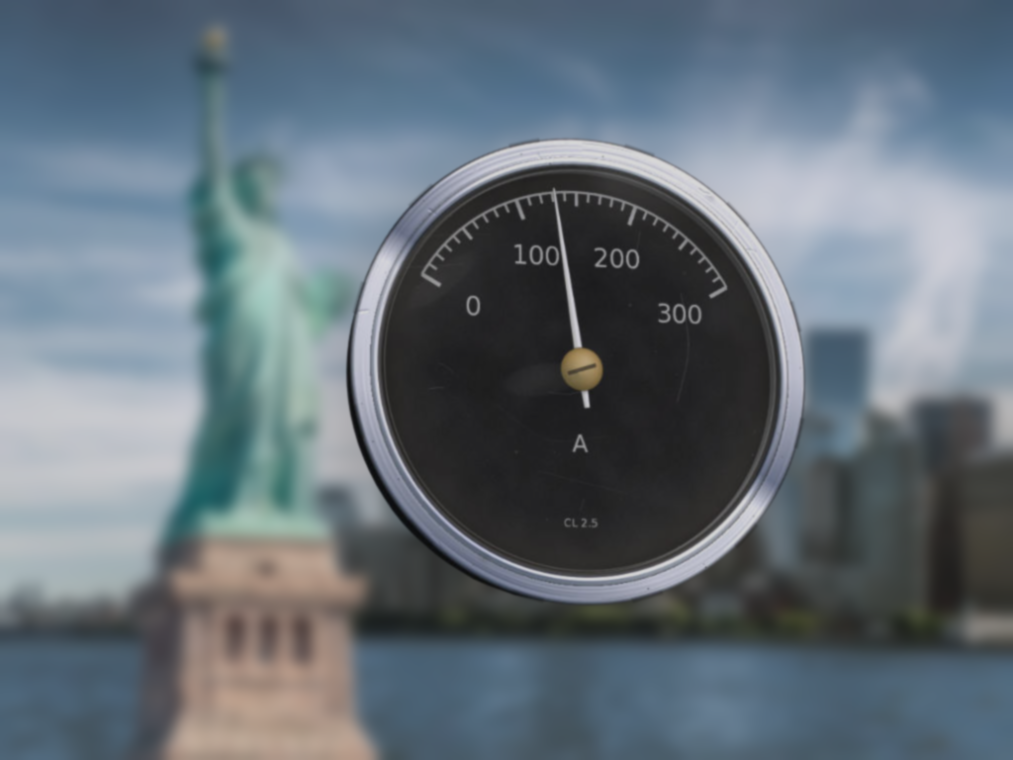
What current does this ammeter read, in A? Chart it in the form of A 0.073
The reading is A 130
